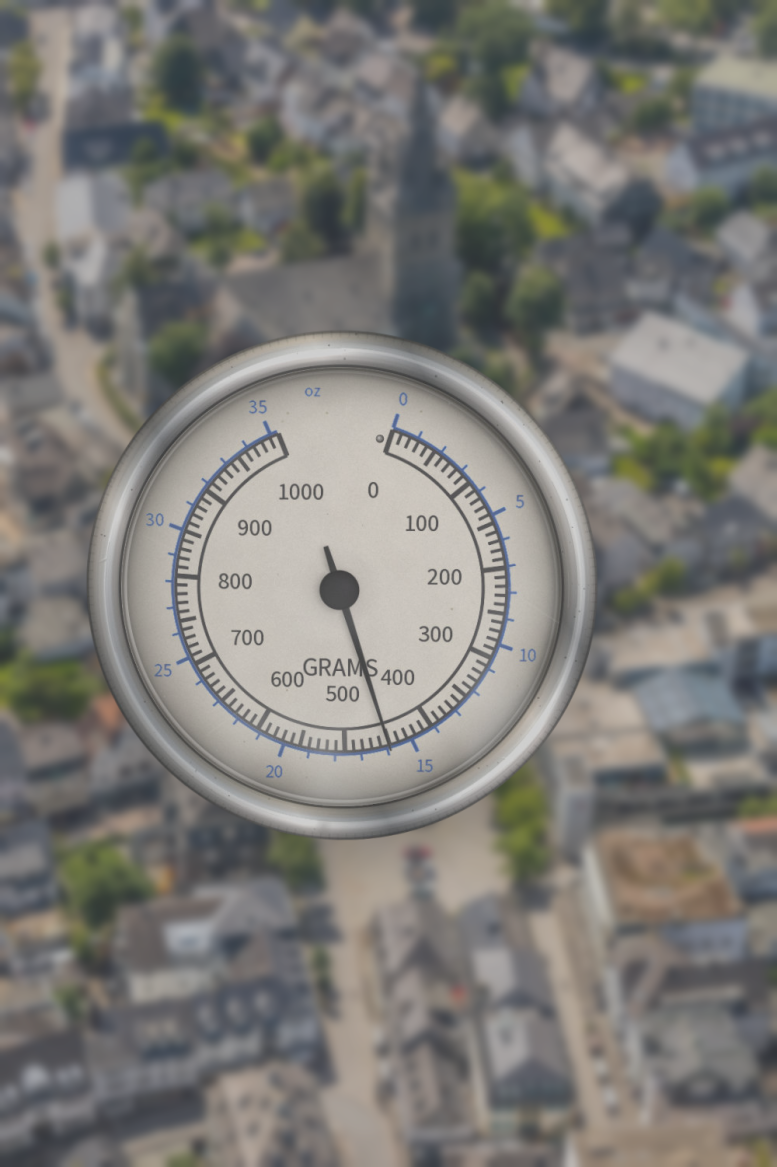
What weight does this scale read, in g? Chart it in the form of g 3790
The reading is g 450
